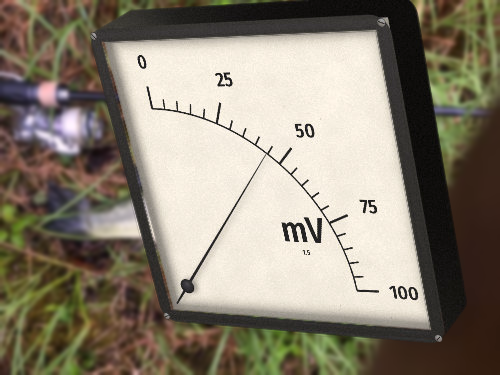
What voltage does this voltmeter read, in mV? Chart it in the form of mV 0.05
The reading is mV 45
